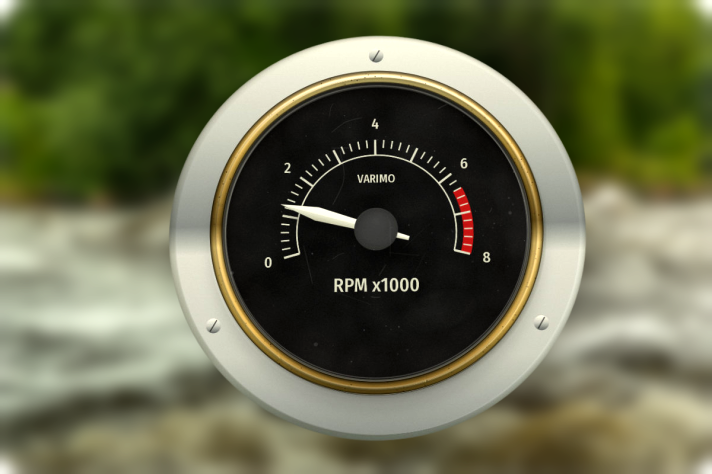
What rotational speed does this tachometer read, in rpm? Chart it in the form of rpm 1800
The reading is rpm 1200
